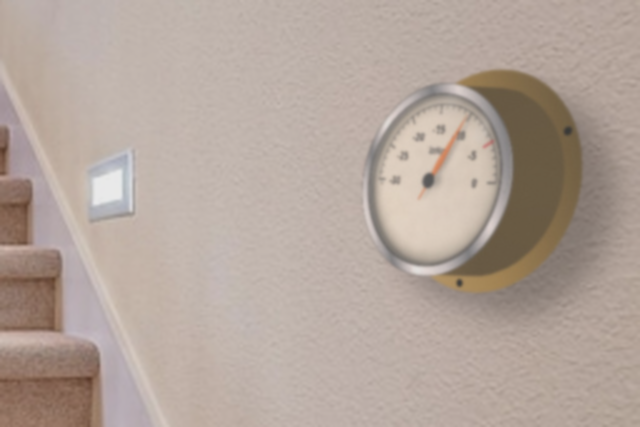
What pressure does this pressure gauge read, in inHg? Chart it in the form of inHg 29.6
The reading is inHg -10
